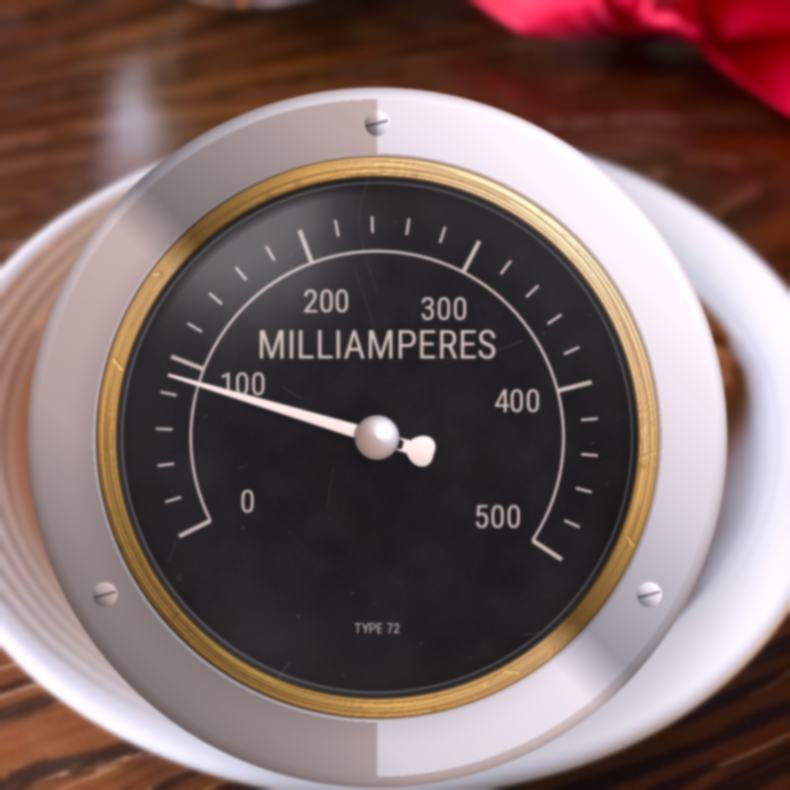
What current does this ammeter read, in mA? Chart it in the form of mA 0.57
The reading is mA 90
